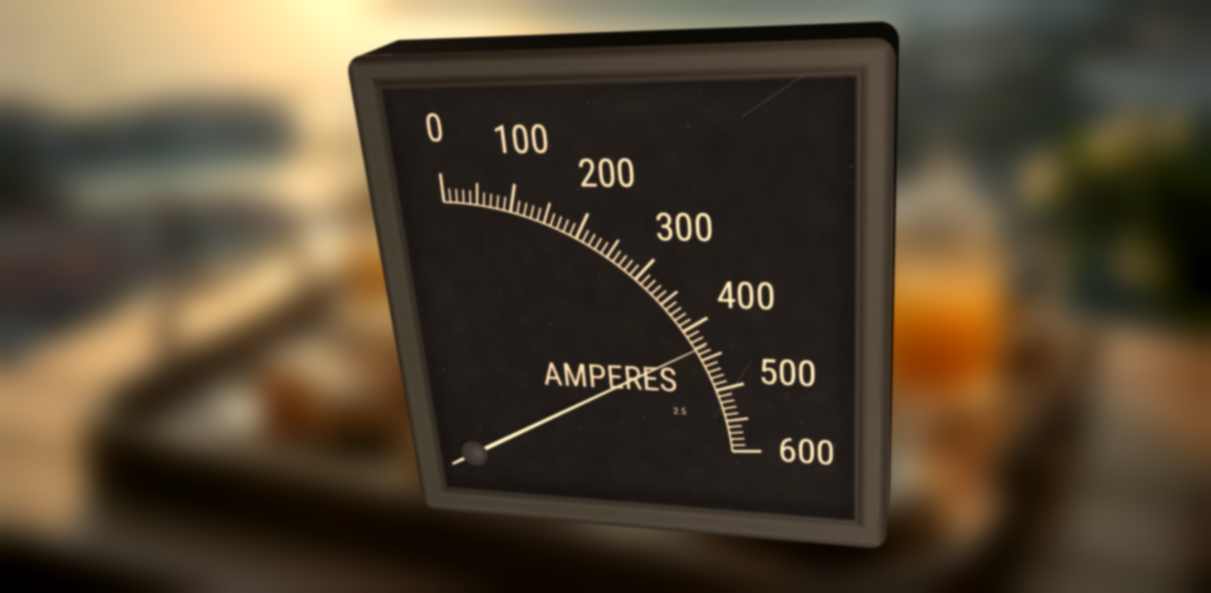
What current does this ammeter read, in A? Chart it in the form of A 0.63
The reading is A 430
